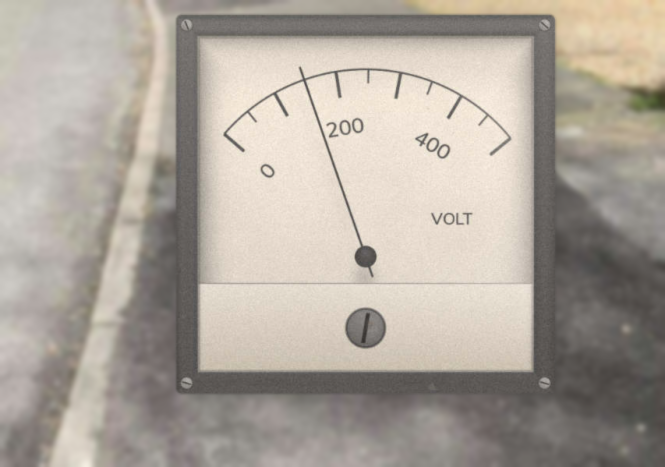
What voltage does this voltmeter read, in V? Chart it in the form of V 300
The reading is V 150
